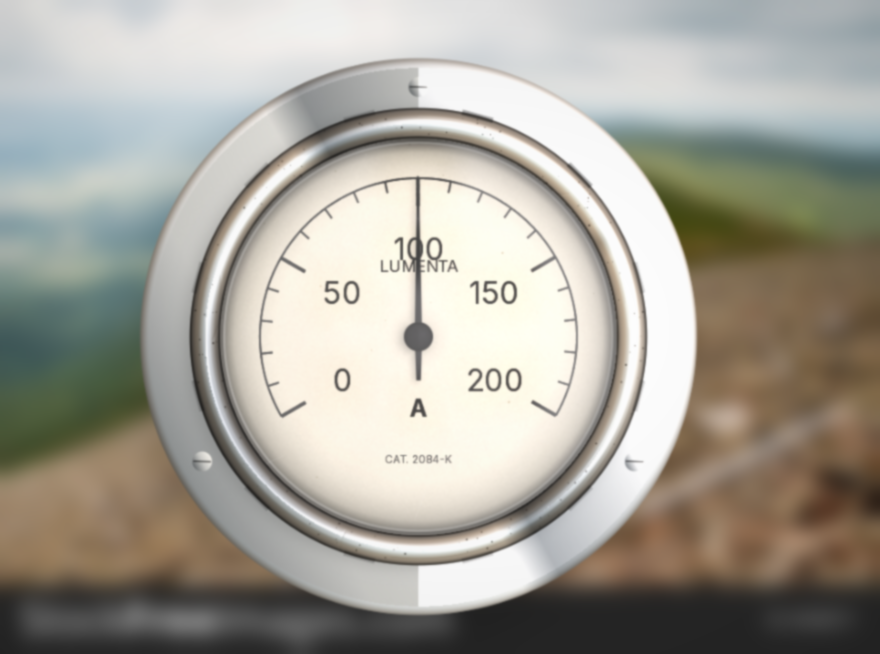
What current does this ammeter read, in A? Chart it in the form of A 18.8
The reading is A 100
